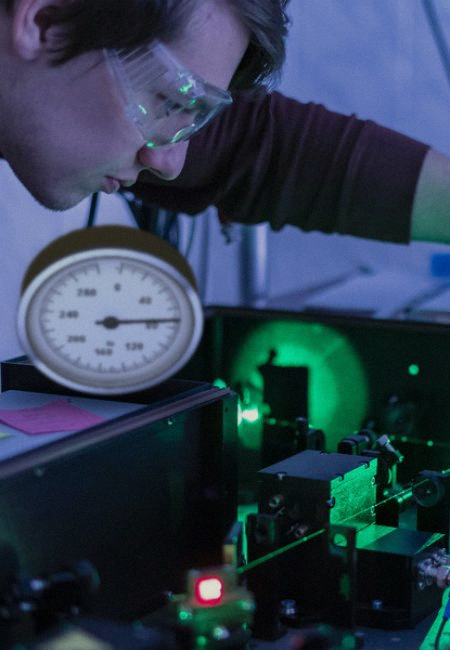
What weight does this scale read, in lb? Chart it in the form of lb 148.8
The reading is lb 70
